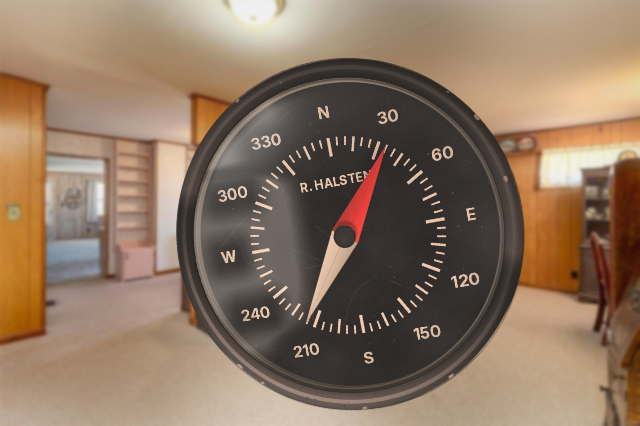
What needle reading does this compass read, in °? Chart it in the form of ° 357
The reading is ° 35
